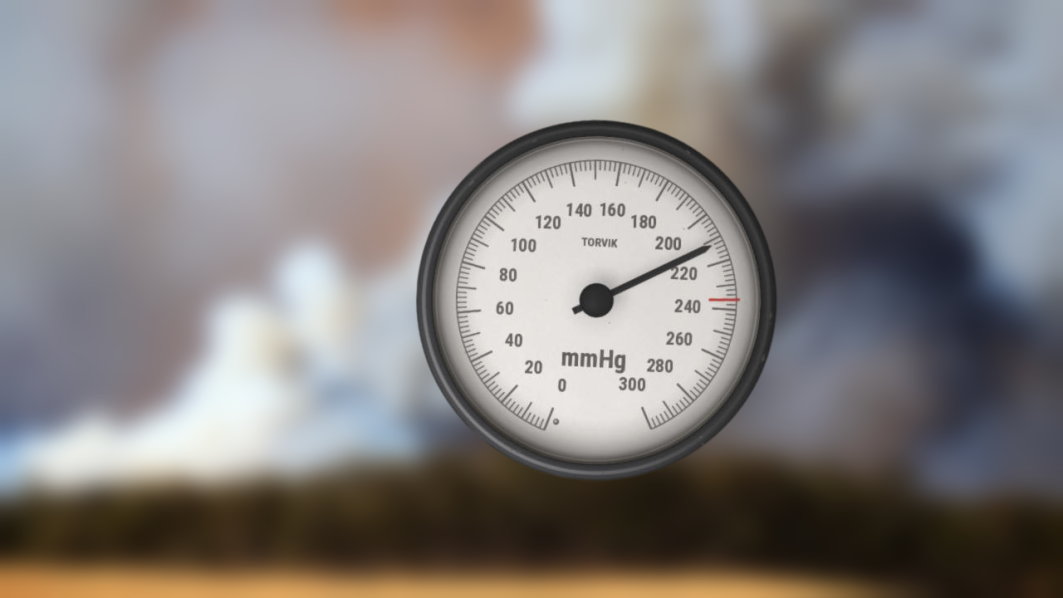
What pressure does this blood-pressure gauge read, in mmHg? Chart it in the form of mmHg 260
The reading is mmHg 212
